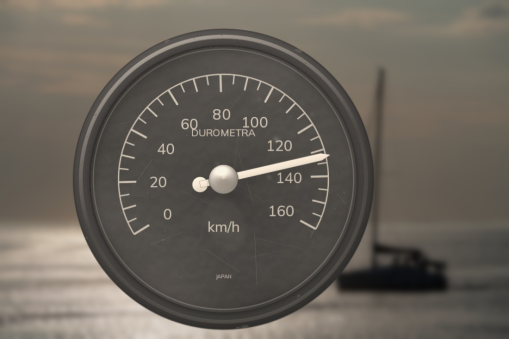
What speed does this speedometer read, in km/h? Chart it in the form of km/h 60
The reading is km/h 132.5
